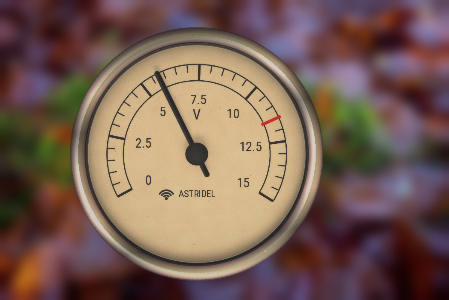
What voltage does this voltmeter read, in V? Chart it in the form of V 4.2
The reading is V 5.75
